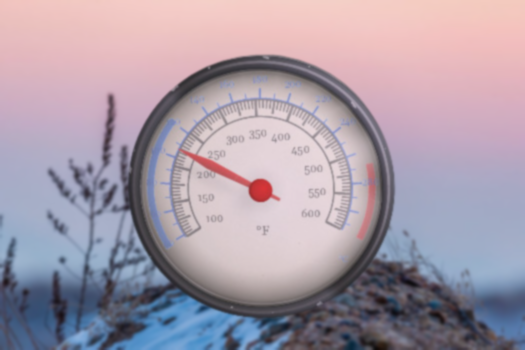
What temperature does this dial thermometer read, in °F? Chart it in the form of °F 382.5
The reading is °F 225
